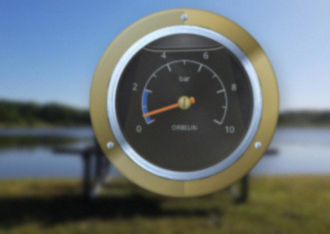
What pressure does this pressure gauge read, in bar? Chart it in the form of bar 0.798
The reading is bar 0.5
